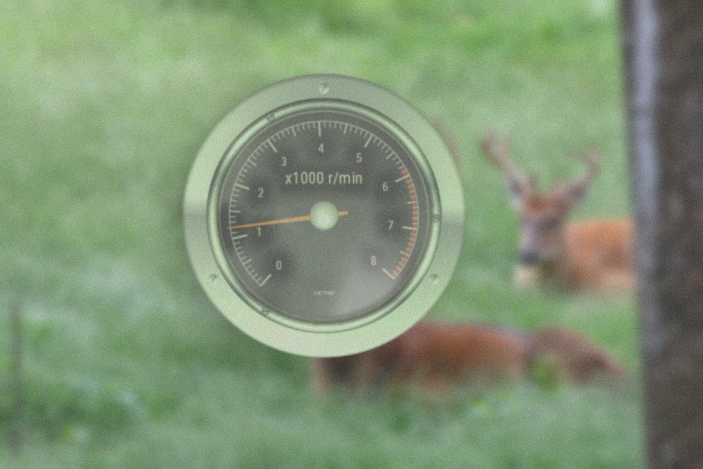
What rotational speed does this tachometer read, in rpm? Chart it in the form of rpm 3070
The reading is rpm 1200
